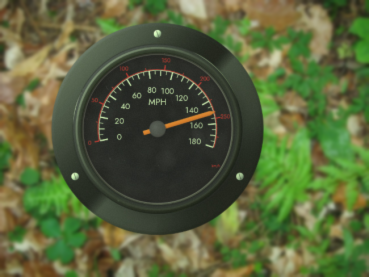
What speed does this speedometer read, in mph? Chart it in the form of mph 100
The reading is mph 150
